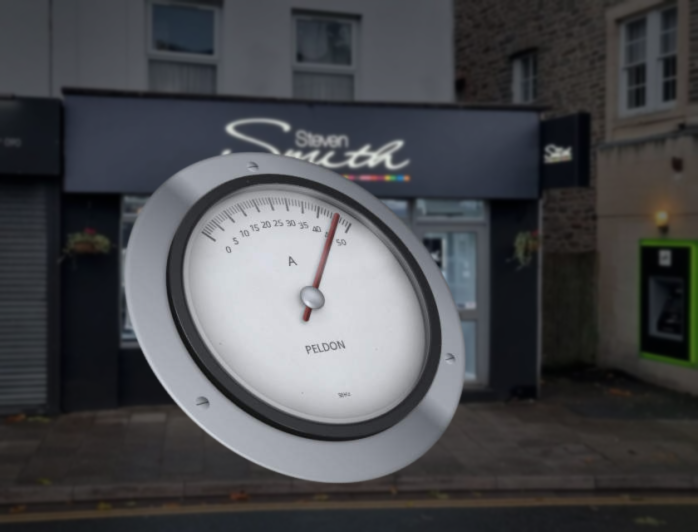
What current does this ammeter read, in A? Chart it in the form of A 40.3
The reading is A 45
